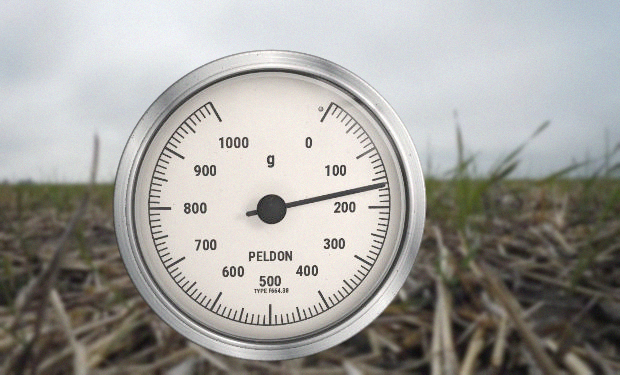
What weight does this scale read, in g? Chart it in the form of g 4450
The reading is g 160
